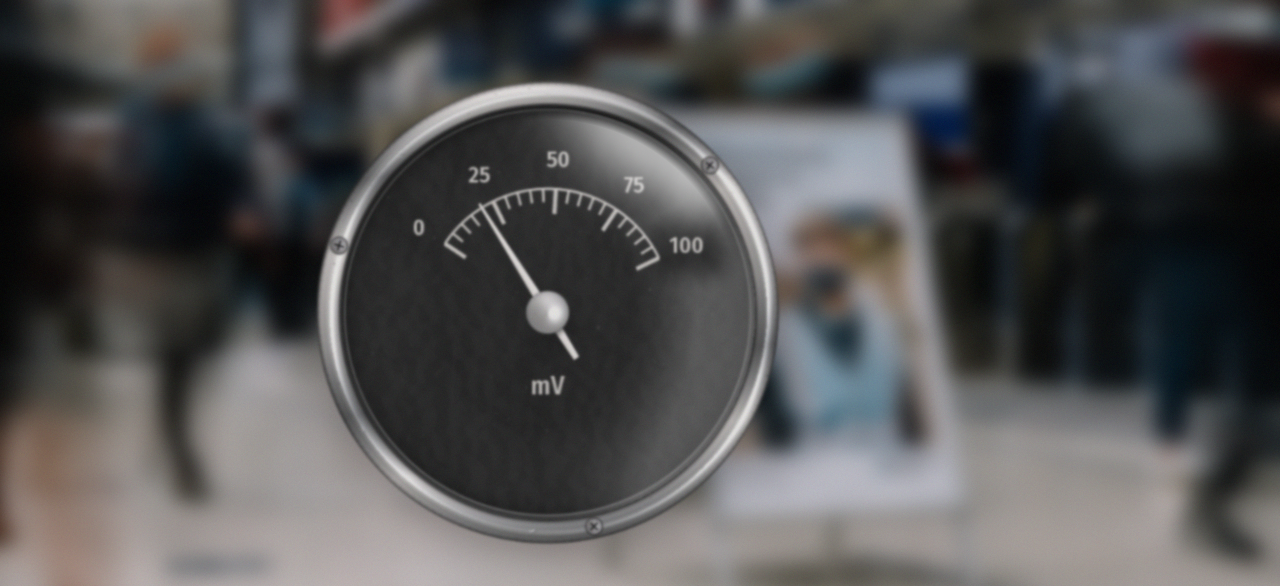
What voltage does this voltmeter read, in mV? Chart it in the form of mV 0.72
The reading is mV 20
